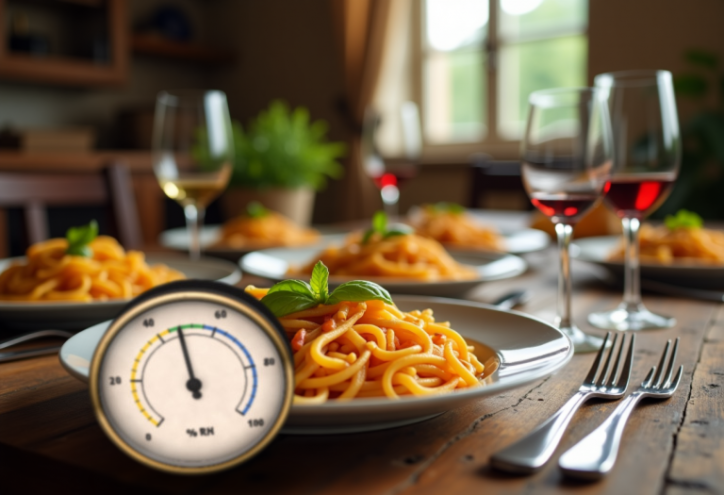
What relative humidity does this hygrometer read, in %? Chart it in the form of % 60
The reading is % 48
